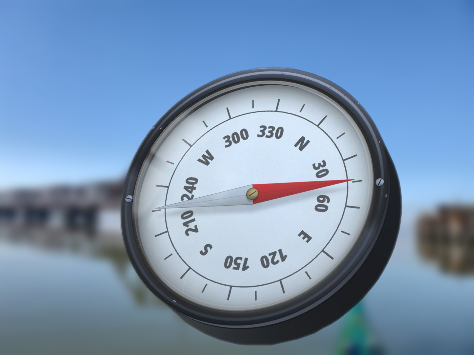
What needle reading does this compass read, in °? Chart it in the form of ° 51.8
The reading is ° 45
